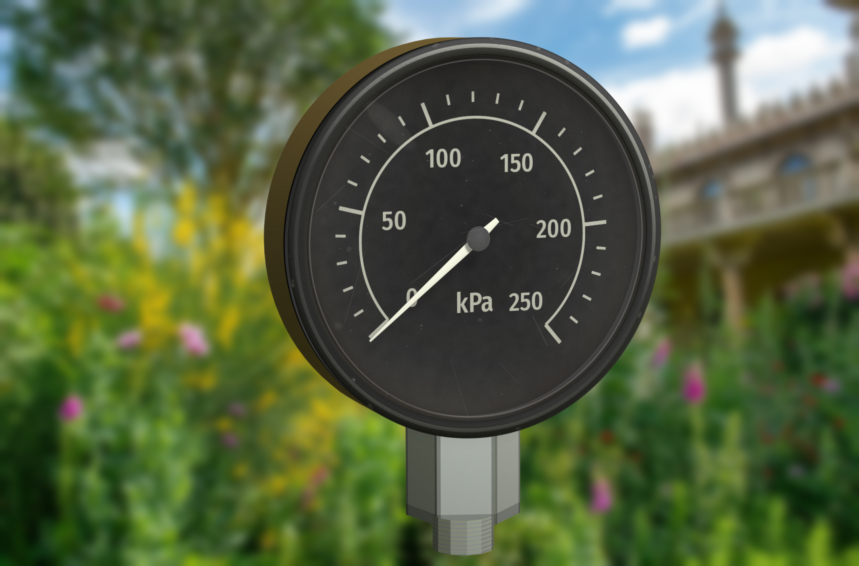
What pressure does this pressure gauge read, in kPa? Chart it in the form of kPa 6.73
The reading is kPa 0
